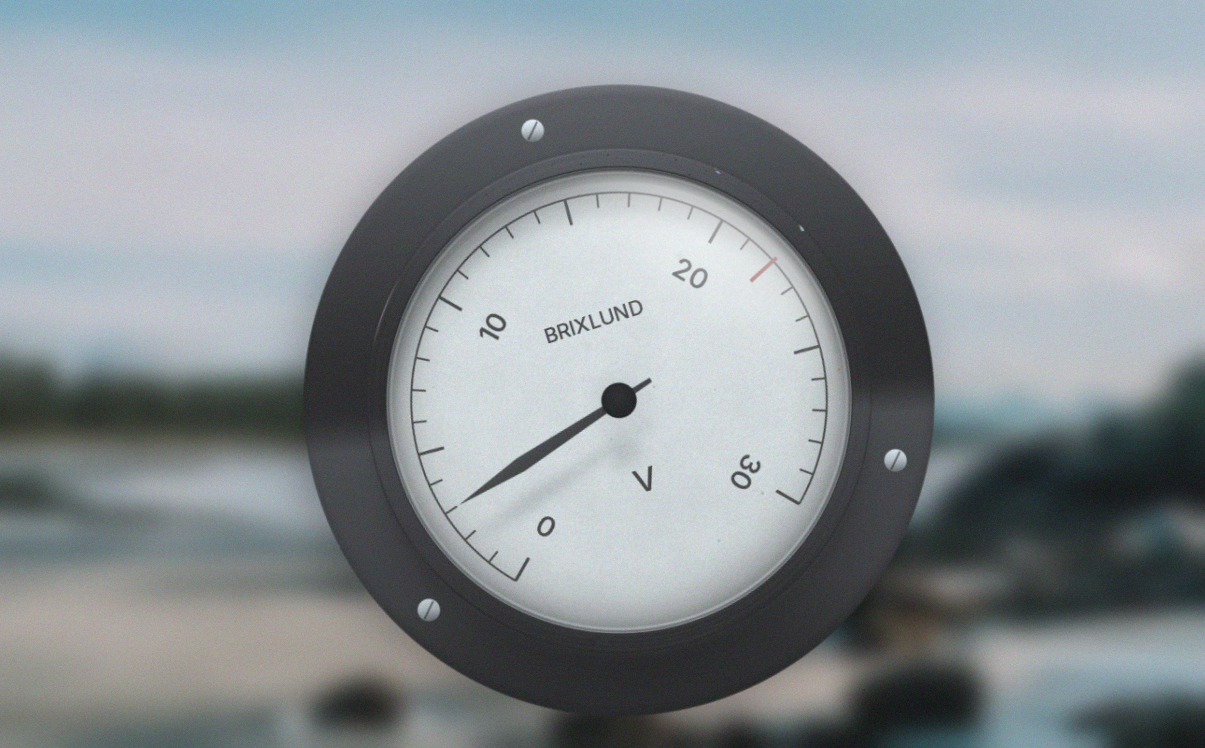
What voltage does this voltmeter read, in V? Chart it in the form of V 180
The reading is V 3
